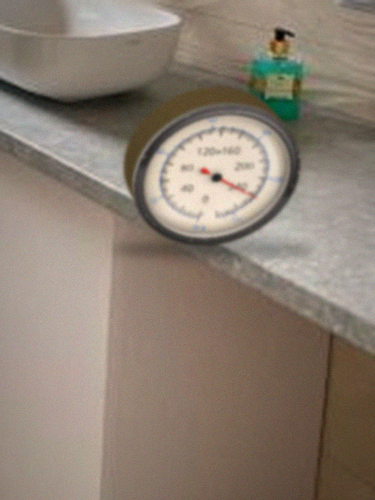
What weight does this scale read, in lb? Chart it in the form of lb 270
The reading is lb 240
